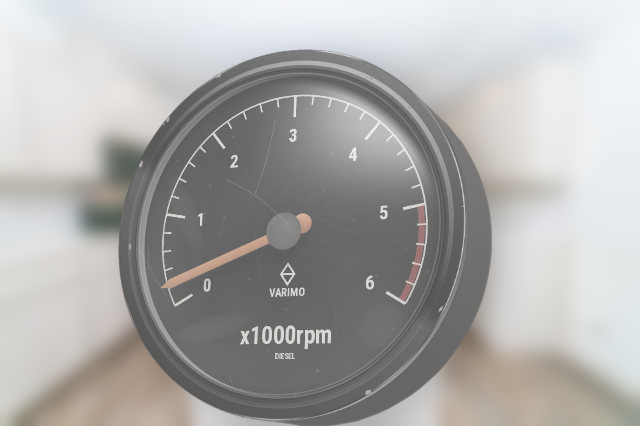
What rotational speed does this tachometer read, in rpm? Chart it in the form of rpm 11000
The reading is rpm 200
